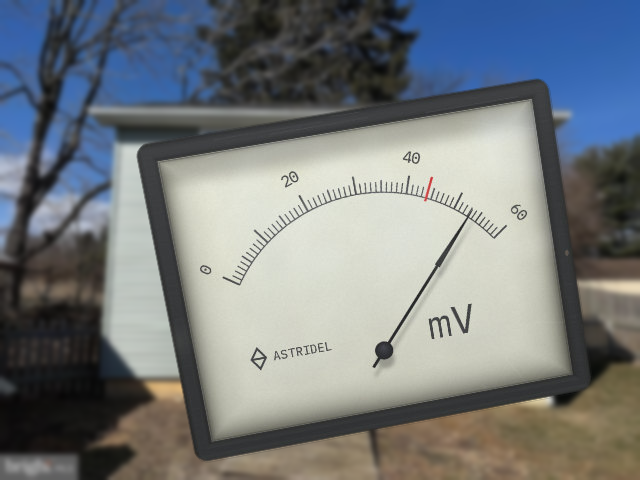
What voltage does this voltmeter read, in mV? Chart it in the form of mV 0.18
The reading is mV 53
